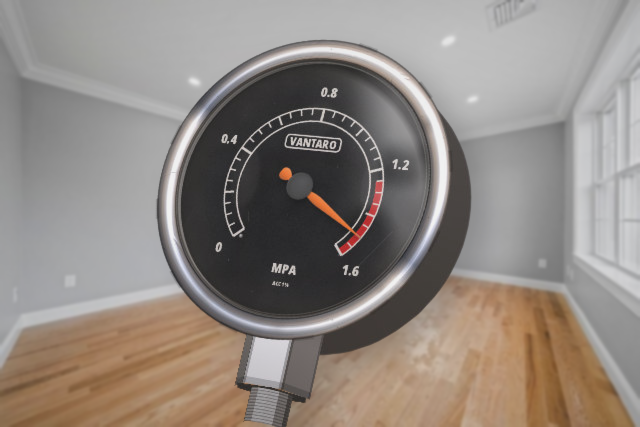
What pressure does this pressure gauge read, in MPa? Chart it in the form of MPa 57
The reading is MPa 1.5
